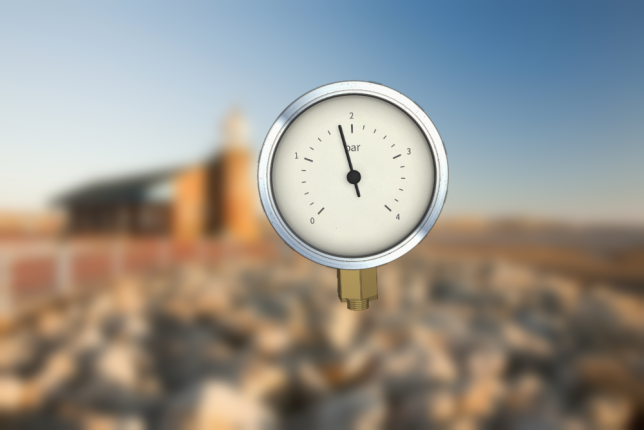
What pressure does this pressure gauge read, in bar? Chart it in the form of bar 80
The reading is bar 1.8
